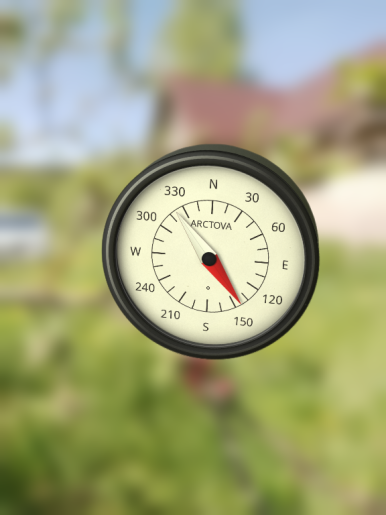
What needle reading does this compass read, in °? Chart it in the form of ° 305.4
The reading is ° 142.5
